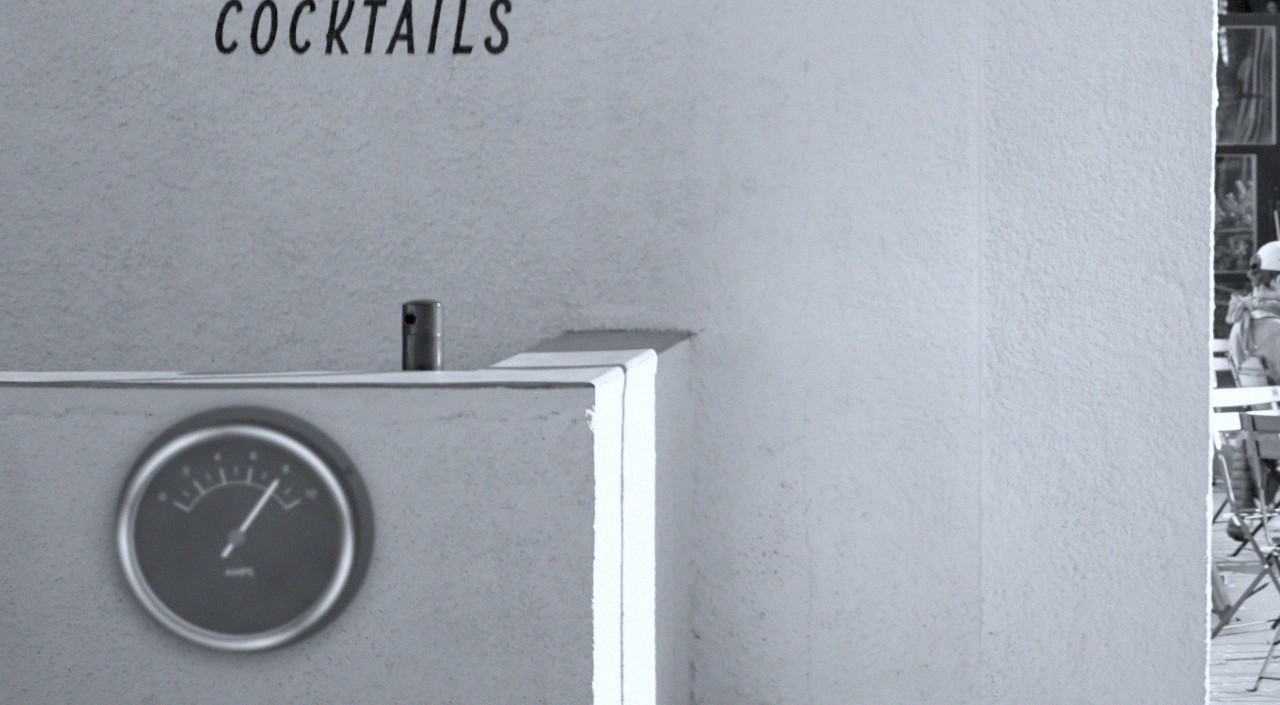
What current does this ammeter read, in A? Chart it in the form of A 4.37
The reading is A 8
